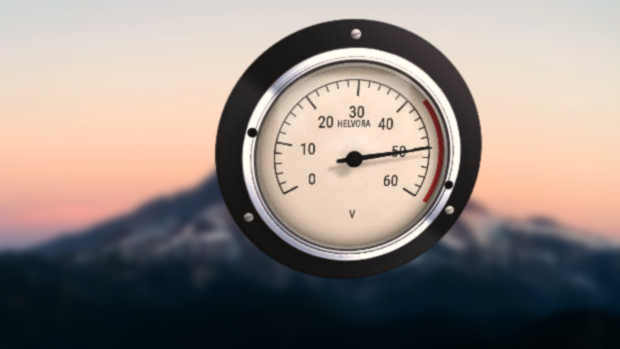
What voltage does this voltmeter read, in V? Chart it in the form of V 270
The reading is V 50
